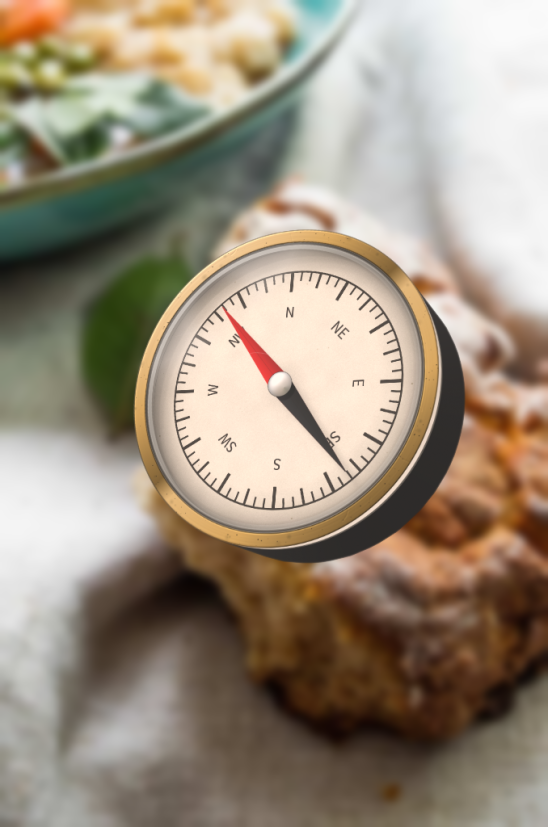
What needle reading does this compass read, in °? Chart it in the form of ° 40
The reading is ° 320
